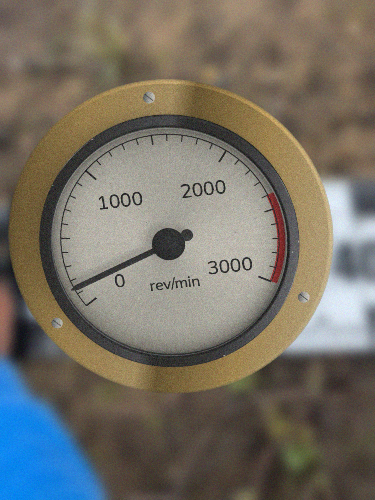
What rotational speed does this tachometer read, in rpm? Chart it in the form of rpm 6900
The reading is rpm 150
